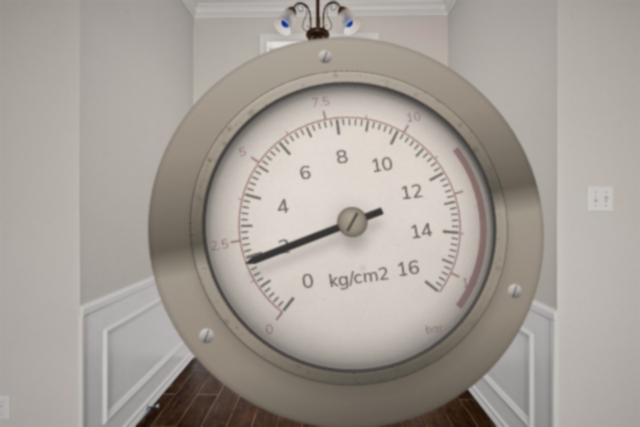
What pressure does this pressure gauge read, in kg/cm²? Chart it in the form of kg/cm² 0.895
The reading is kg/cm² 1.8
